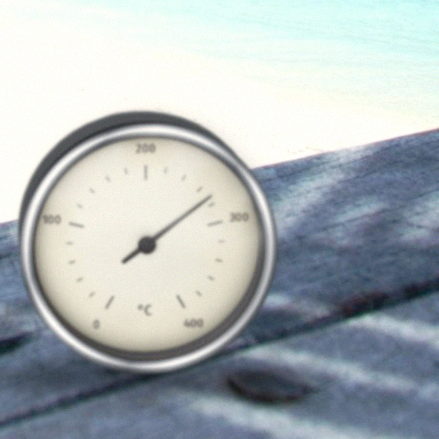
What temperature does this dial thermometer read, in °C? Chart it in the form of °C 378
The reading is °C 270
